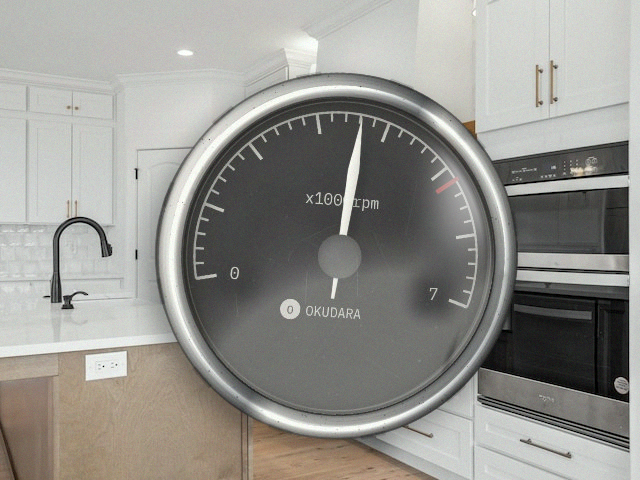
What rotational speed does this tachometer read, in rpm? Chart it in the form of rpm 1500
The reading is rpm 3600
